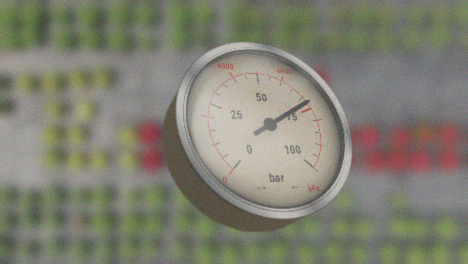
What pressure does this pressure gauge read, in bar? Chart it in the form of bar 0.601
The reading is bar 72.5
